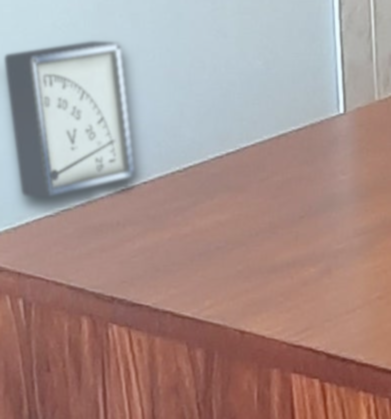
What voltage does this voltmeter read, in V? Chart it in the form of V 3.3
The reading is V 23
